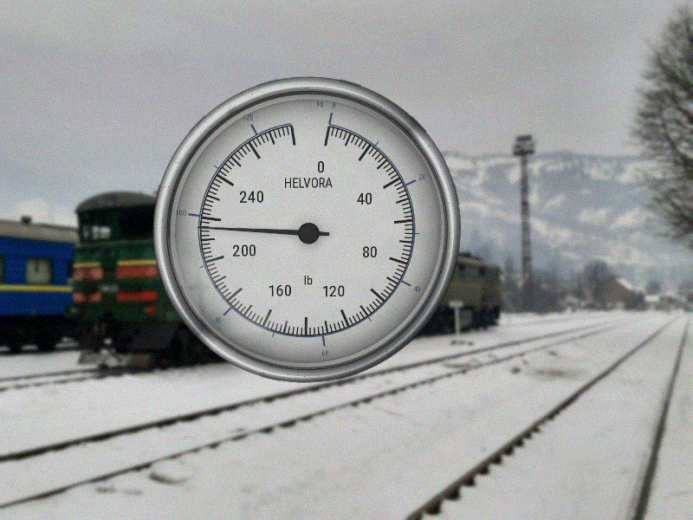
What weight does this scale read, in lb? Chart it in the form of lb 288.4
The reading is lb 216
